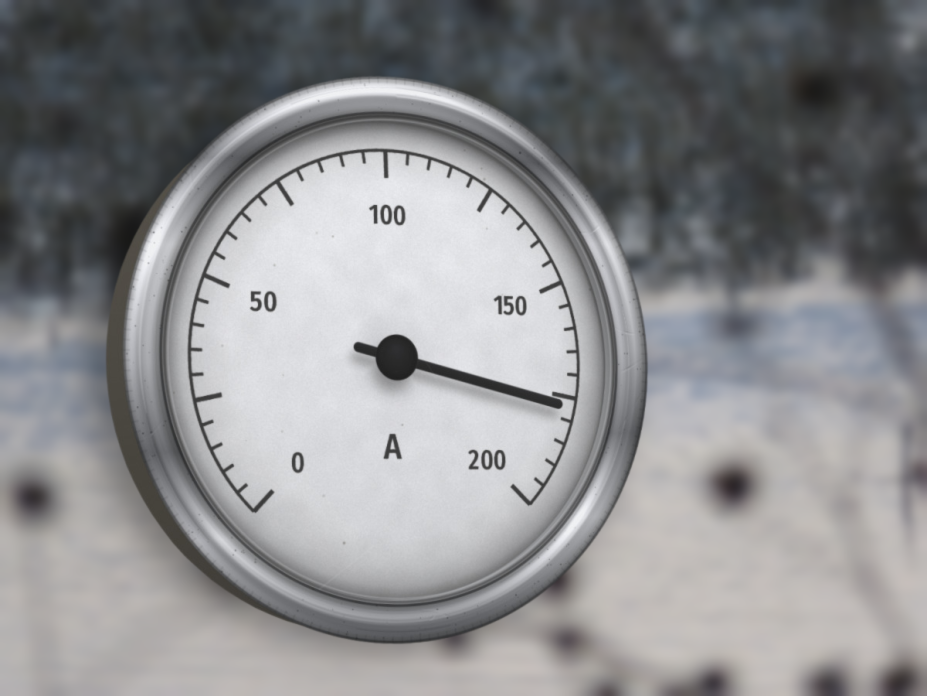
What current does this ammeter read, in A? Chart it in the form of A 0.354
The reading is A 177.5
